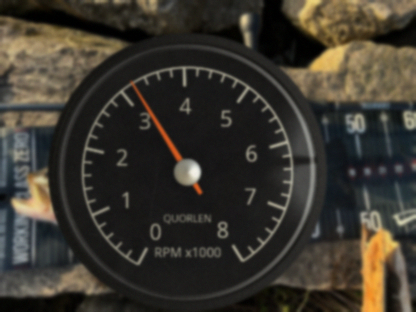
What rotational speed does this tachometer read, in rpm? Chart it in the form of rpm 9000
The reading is rpm 3200
